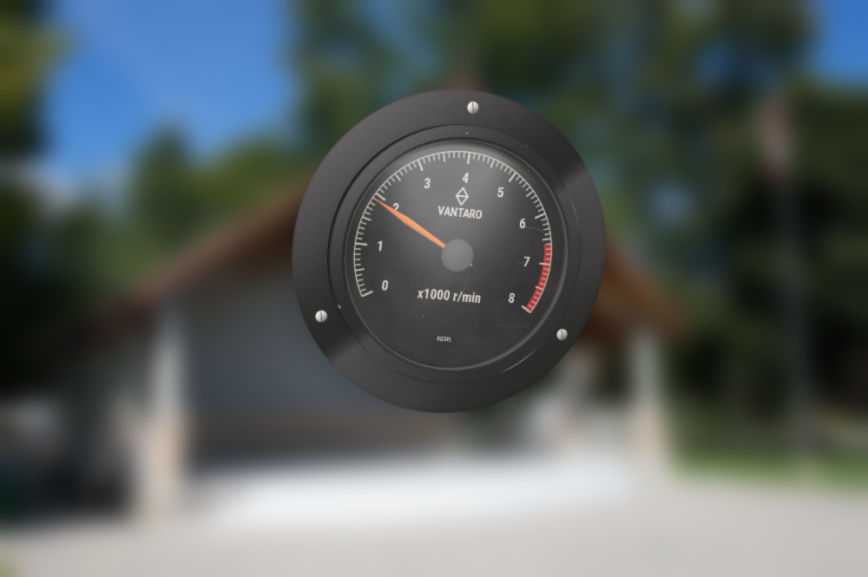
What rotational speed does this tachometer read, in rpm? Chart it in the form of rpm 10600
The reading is rpm 1900
